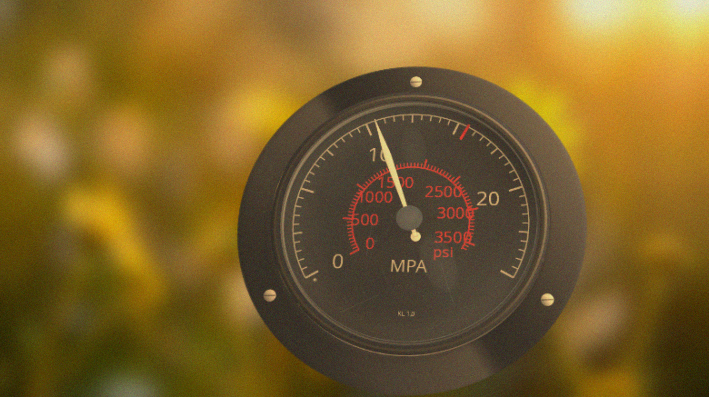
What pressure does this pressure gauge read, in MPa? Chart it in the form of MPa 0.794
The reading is MPa 10.5
